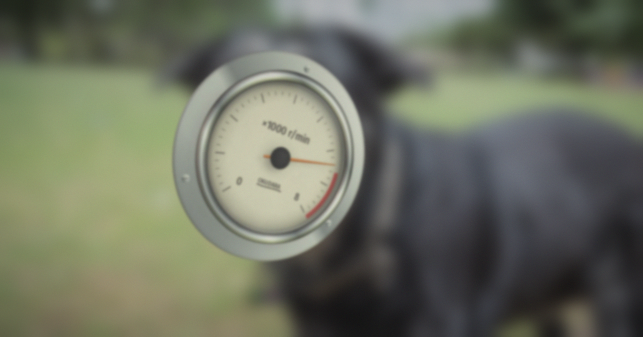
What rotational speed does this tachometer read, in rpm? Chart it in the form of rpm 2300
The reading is rpm 6400
